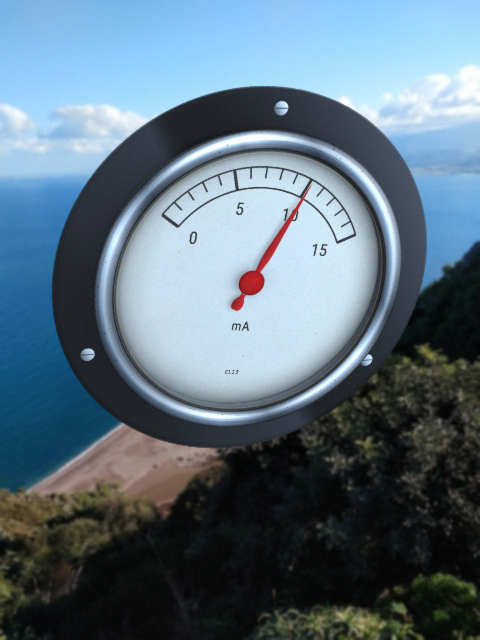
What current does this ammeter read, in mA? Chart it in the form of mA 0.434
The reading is mA 10
